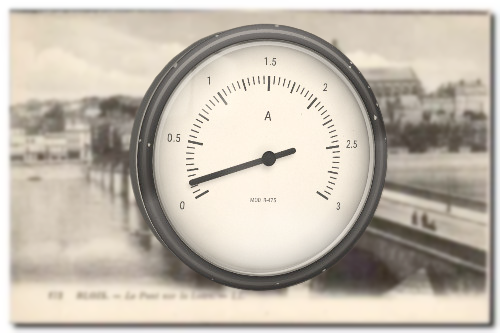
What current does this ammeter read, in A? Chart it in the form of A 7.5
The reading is A 0.15
